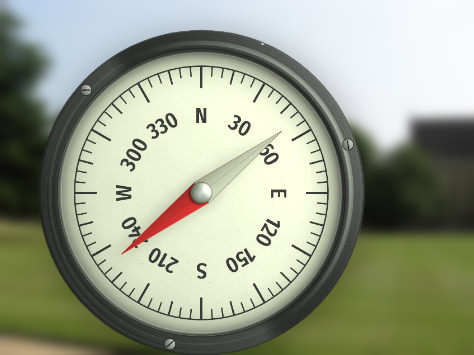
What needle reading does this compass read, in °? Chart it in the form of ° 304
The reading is ° 232.5
